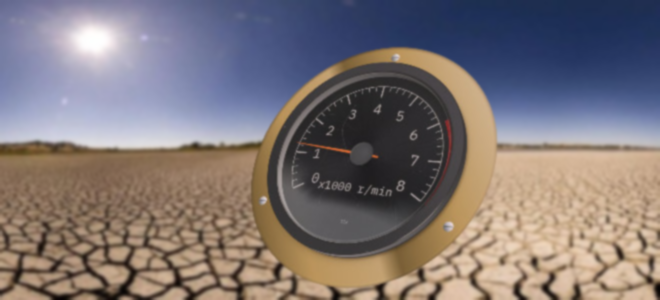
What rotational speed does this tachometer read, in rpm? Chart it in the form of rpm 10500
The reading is rpm 1200
